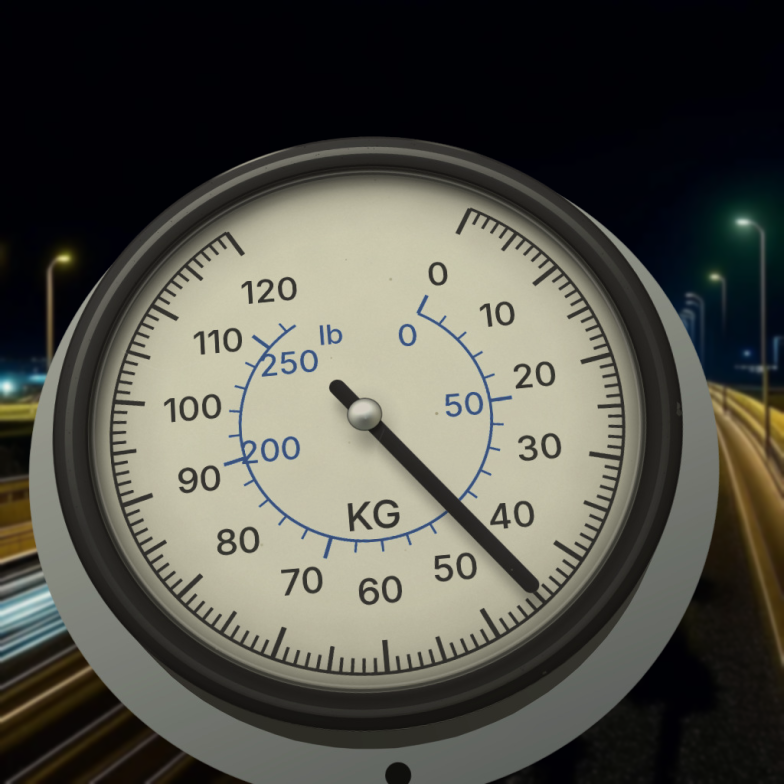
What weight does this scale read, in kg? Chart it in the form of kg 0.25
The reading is kg 45
